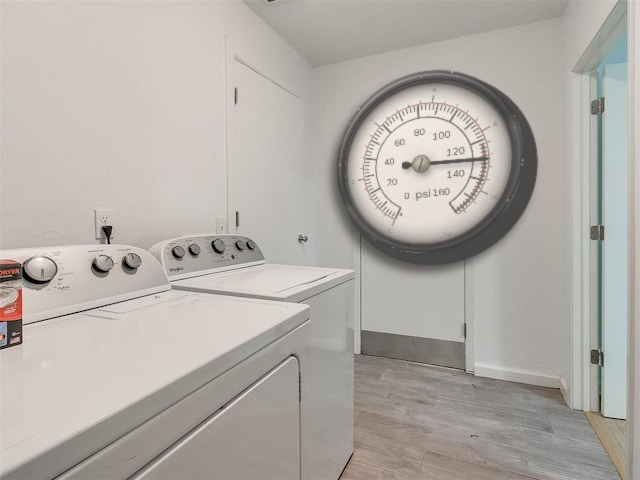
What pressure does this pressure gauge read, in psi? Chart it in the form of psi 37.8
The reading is psi 130
